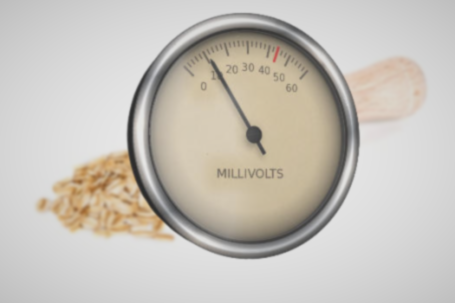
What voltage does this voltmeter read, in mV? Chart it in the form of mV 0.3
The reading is mV 10
